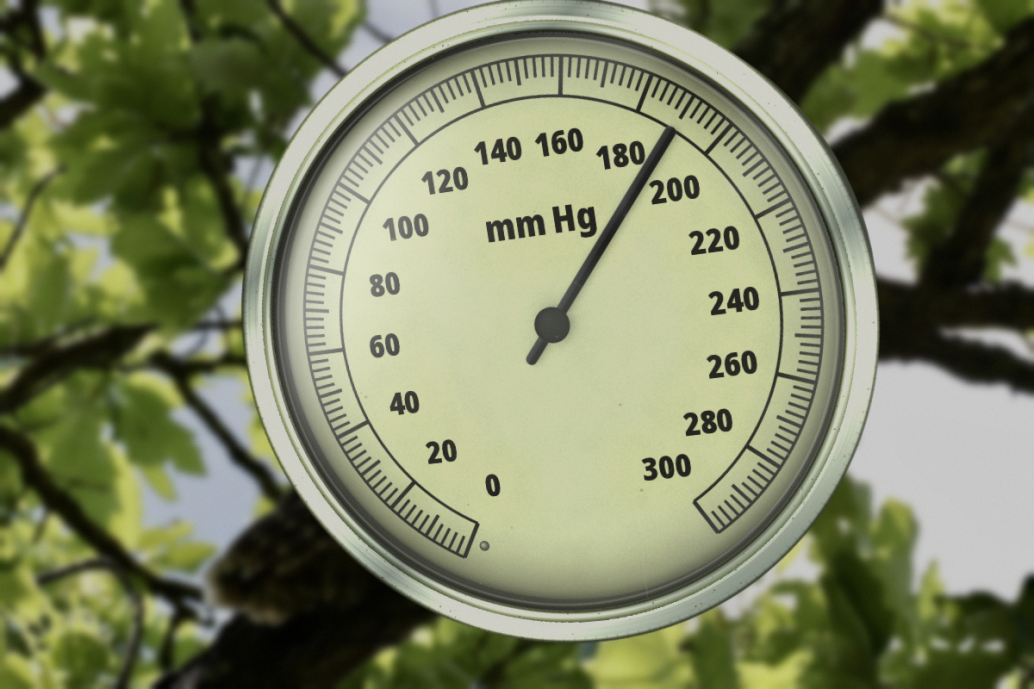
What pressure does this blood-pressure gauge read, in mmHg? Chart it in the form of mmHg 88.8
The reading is mmHg 190
